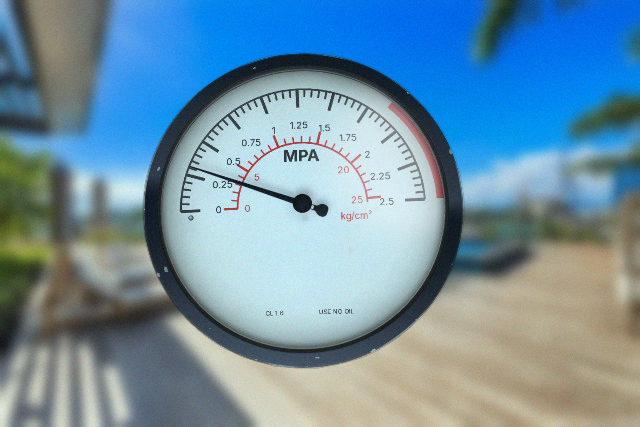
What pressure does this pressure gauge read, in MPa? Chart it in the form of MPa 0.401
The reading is MPa 0.3
